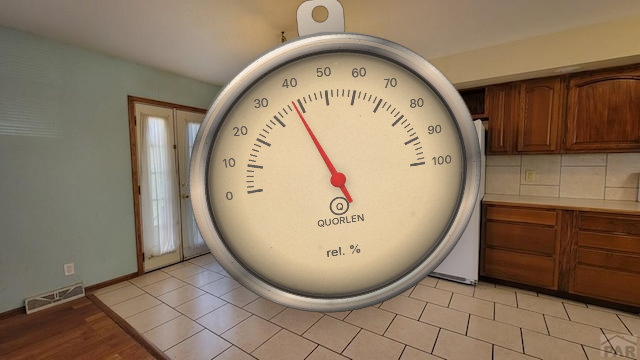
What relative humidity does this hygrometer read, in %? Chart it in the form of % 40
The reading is % 38
